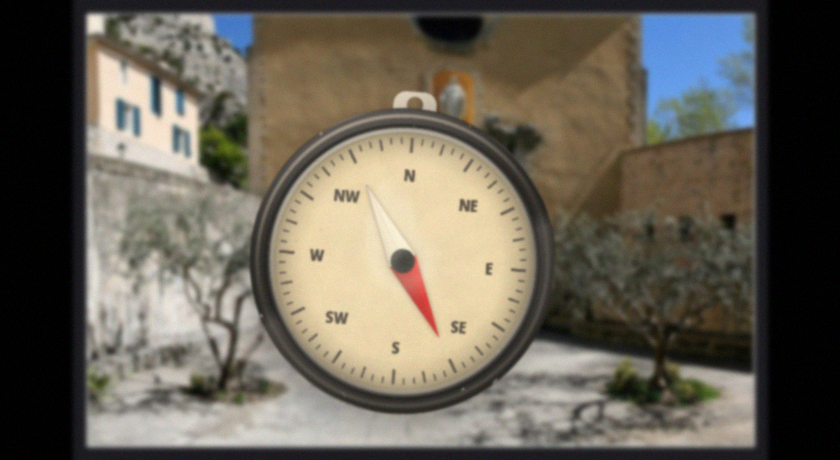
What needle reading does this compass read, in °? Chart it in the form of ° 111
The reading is ° 150
